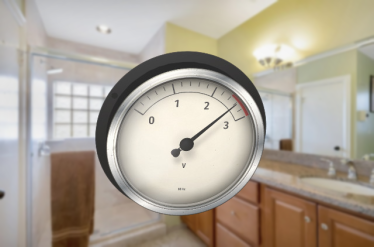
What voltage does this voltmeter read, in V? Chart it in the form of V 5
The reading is V 2.6
